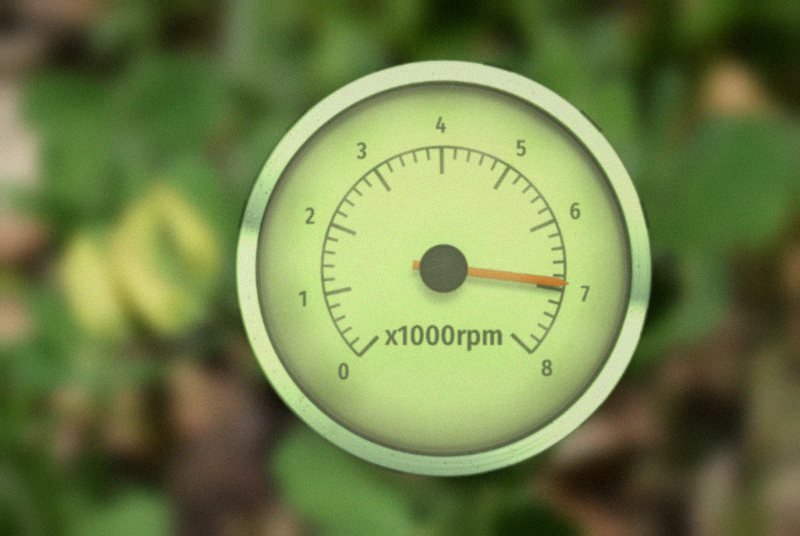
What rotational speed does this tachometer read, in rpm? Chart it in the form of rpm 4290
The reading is rpm 6900
